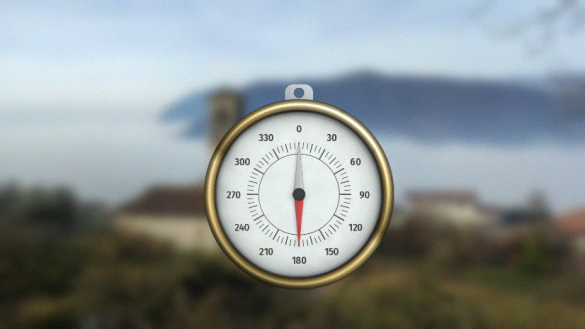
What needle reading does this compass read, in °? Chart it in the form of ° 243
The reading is ° 180
